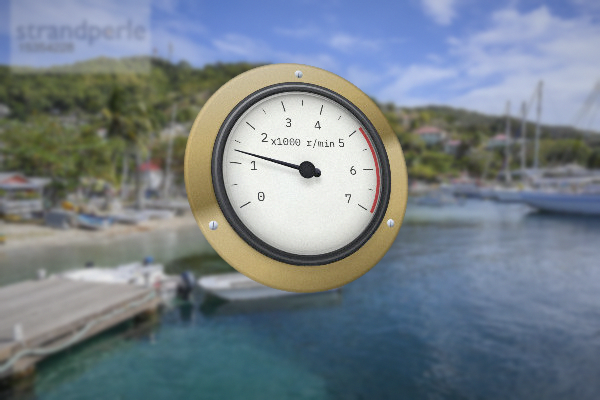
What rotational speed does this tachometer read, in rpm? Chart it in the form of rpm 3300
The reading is rpm 1250
